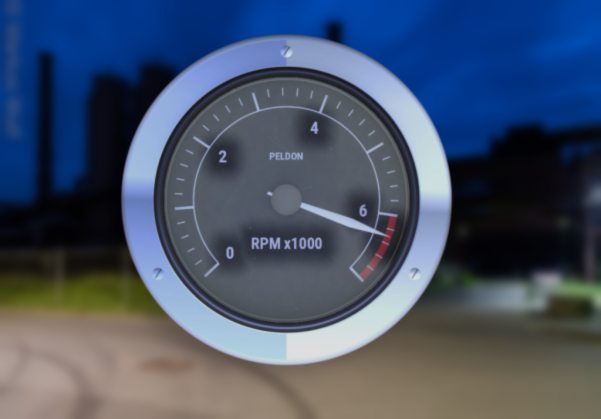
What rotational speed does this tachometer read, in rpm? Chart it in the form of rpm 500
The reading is rpm 6300
